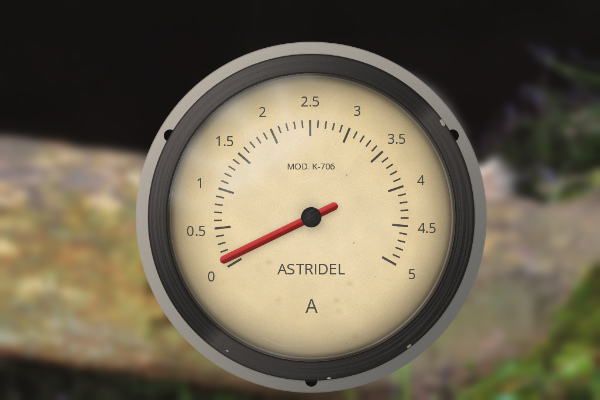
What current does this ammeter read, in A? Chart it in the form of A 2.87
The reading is A 0.1
